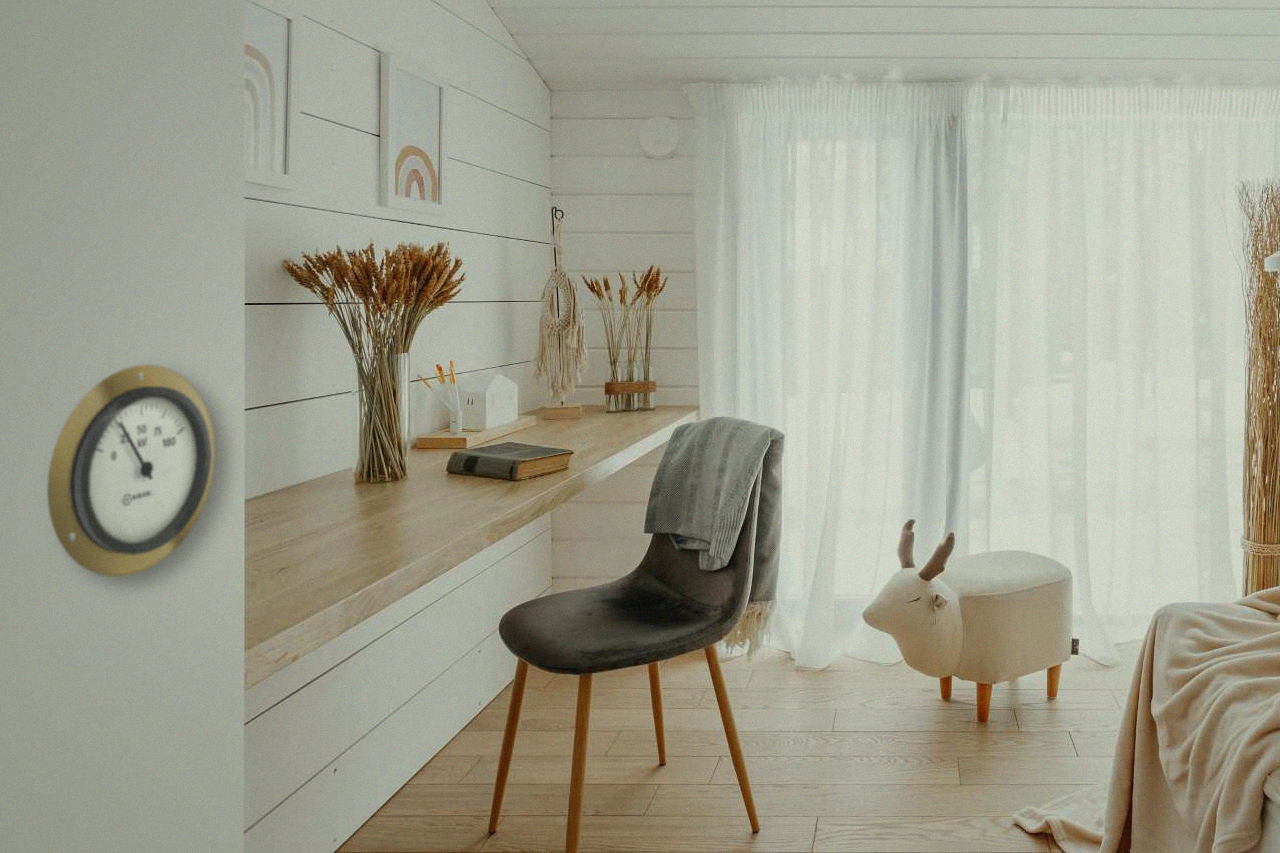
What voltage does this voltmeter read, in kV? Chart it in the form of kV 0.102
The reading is kV 25
